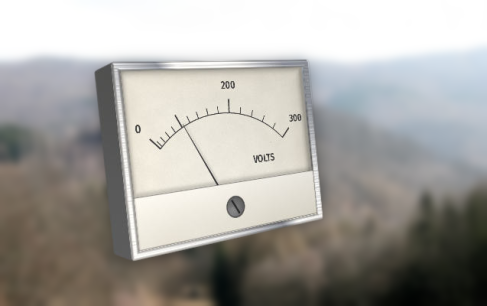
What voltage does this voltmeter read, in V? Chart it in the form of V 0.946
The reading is V 100
